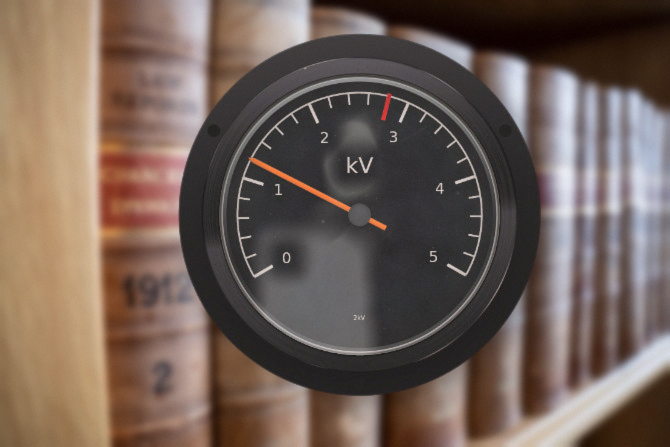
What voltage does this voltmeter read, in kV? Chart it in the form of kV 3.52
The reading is kV 1.2
